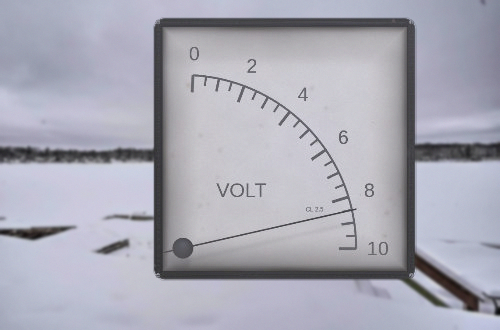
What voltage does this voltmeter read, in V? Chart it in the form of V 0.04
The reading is V 8.5
